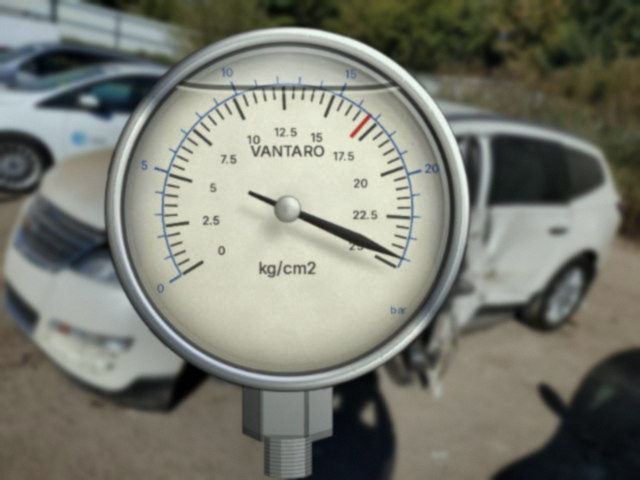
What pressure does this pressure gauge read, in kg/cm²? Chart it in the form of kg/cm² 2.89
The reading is kg/cm² 24.5
